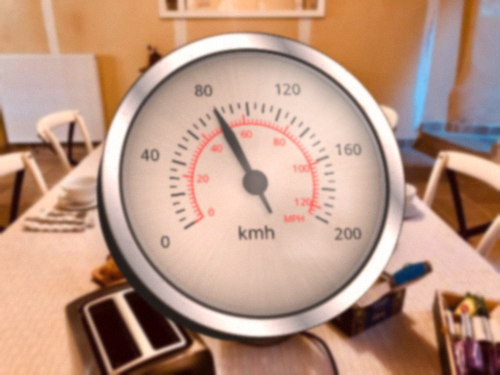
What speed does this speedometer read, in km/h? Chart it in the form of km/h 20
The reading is km/h 80
